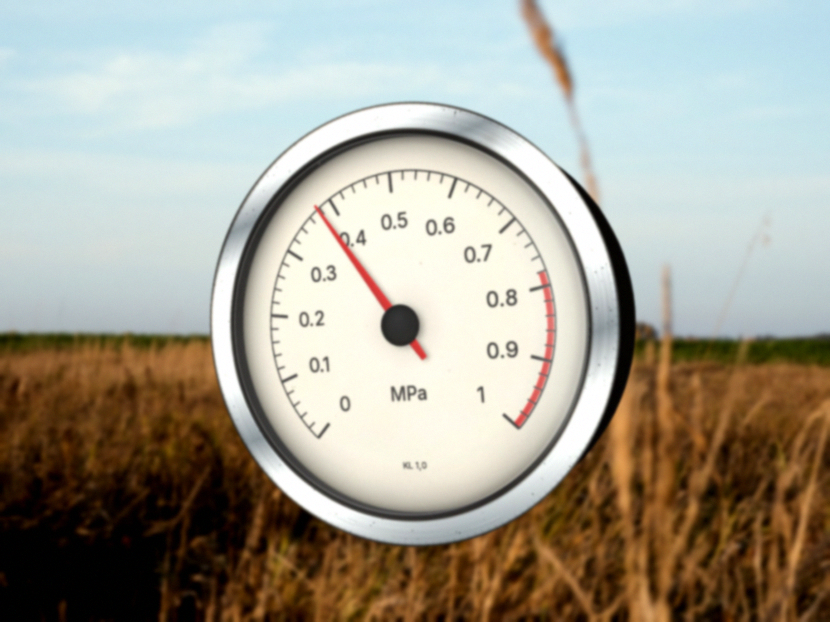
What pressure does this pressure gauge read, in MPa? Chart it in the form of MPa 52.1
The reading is MPa 0.38
